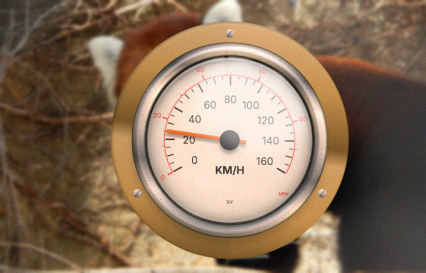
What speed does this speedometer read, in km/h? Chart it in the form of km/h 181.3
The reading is km/h 25
